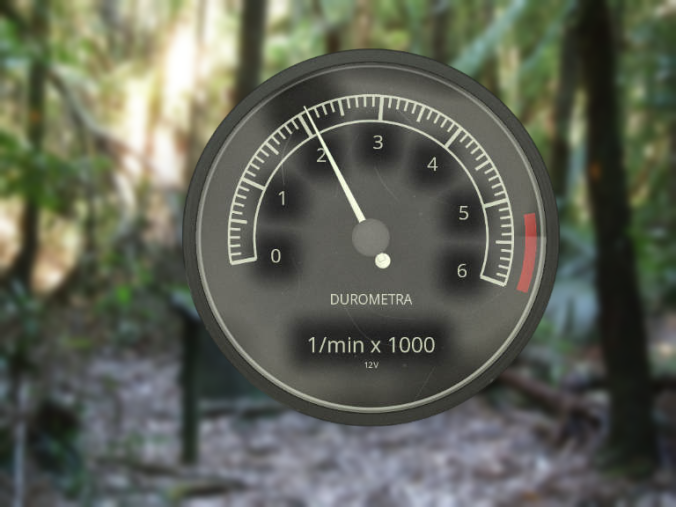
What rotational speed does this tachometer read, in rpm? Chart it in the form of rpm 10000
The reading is rpm 2100
